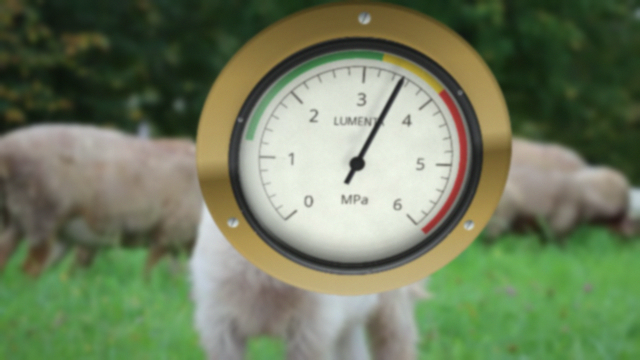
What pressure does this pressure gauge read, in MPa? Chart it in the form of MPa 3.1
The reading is MPa 3.5
